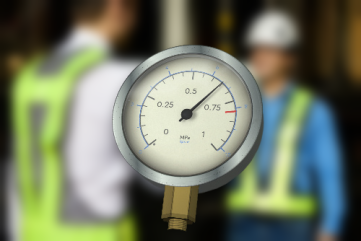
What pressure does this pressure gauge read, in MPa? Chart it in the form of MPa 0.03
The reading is MPa 0.65
